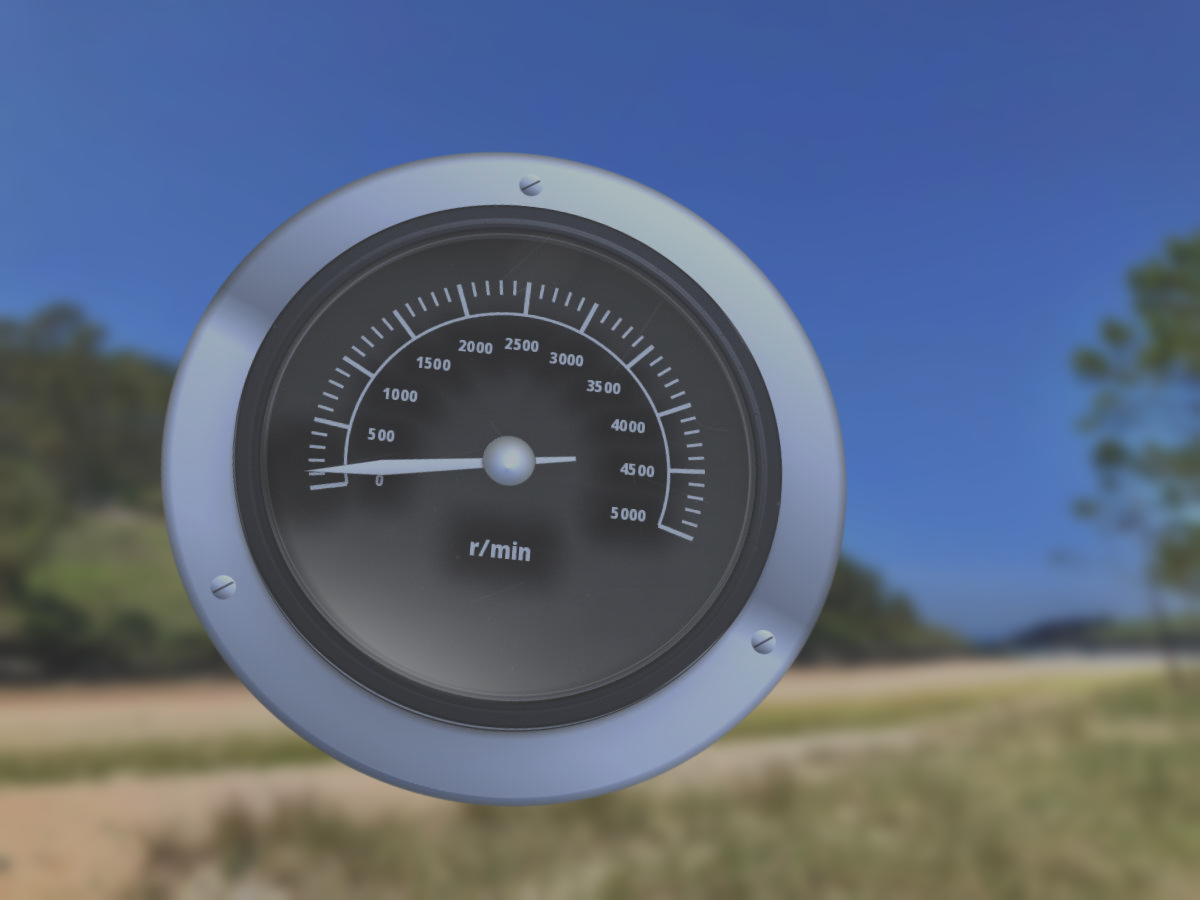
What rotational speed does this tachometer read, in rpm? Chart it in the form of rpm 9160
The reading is rpm 100
